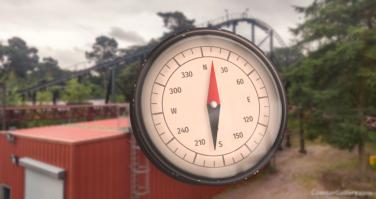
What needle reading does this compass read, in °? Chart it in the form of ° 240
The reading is ° 10
